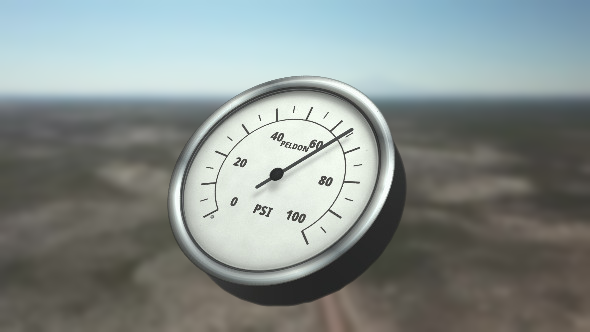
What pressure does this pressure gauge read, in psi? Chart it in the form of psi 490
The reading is psi 65
